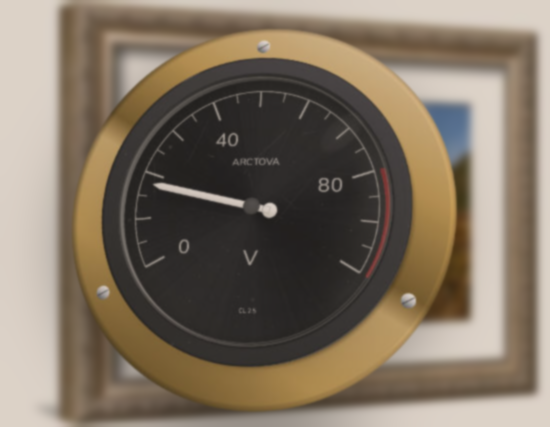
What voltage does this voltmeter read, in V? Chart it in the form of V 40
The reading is V 17.5
